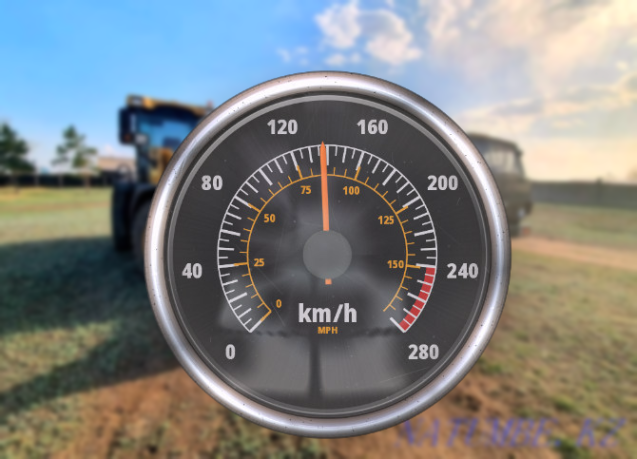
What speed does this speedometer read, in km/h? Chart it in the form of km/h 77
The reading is km/h 137.5
